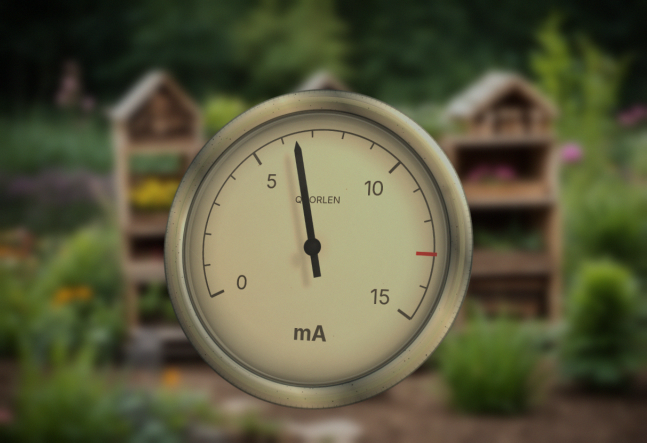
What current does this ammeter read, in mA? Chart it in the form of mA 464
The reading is mA 6.5
